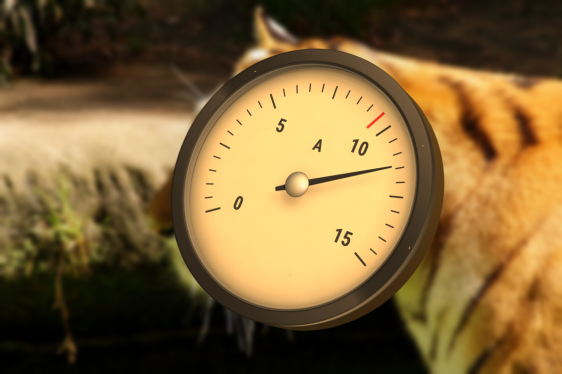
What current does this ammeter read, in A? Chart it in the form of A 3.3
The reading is A 11.5
